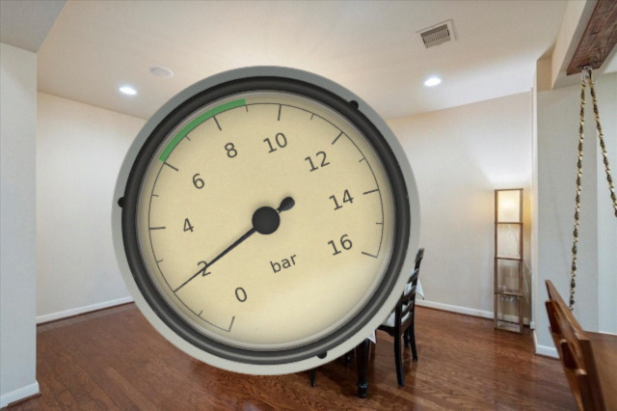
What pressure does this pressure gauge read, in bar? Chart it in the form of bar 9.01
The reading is bar 2
